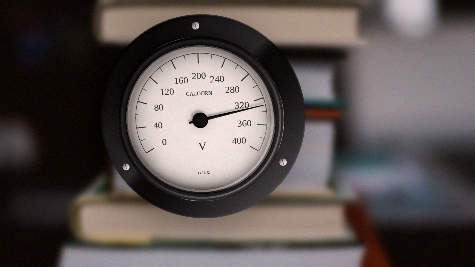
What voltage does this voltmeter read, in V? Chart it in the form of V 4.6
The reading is V 330
